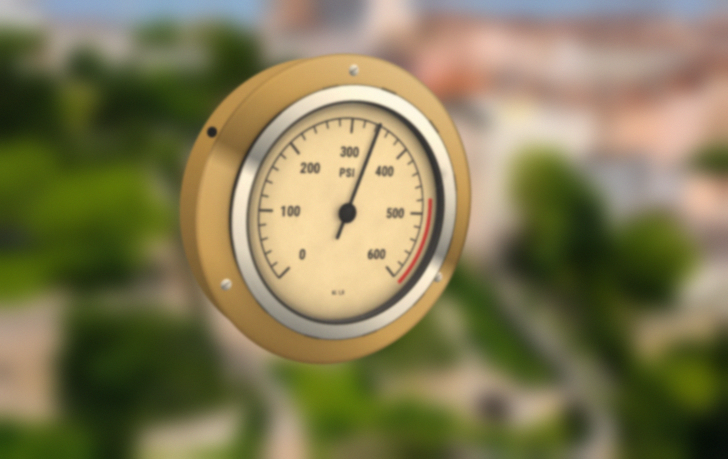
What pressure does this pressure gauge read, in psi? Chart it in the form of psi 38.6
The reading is psi 340
